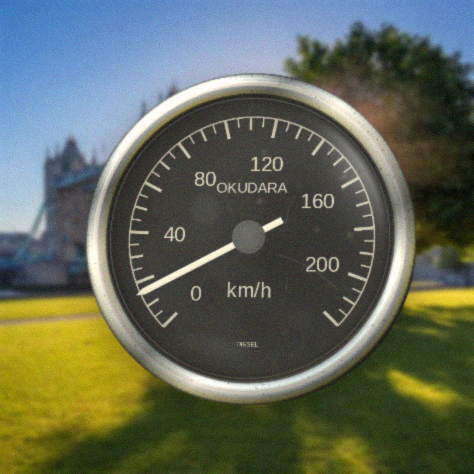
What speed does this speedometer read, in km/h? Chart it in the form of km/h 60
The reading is km/h 15
